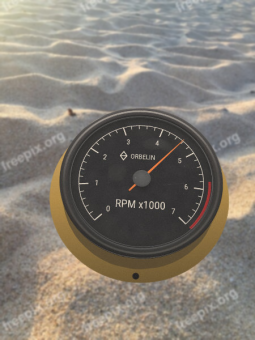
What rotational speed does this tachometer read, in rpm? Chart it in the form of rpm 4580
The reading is rpm 4600
